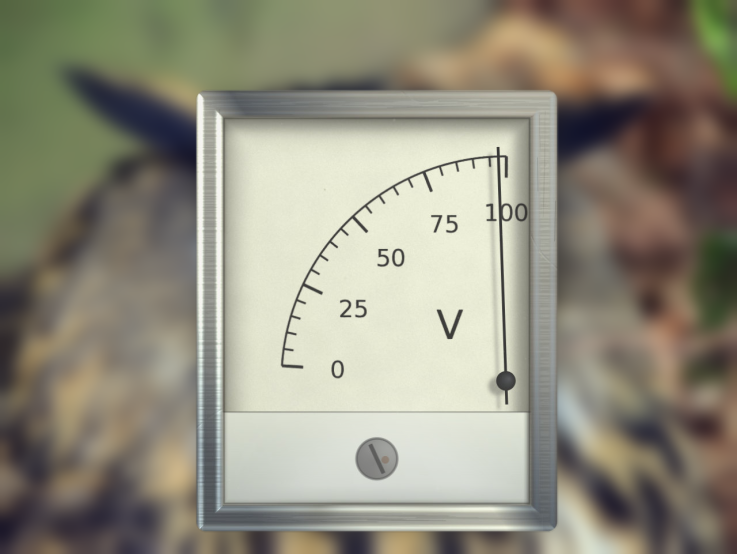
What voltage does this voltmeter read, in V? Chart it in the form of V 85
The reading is V 97.5
